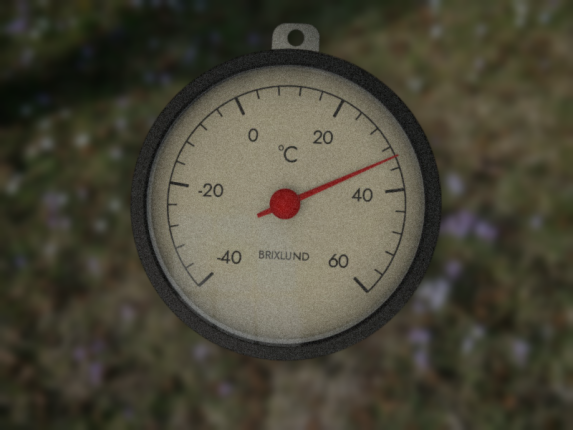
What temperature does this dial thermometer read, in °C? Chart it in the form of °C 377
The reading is °C 34
